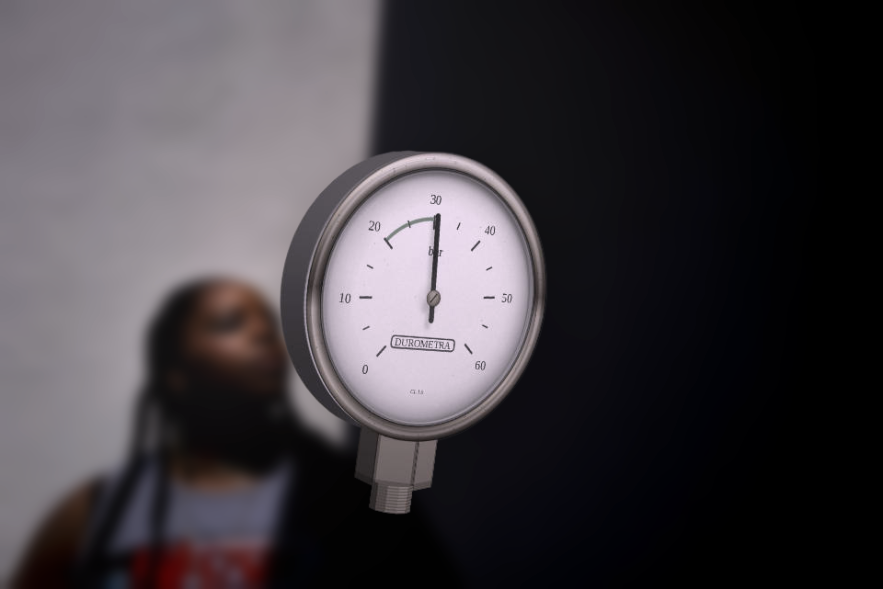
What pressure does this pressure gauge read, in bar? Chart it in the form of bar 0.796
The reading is bar 30
